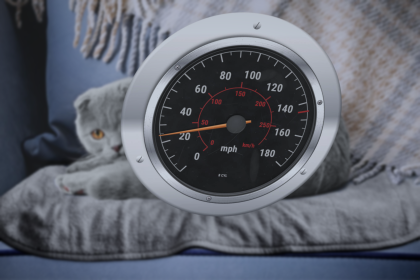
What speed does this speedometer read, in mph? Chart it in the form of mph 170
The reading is mph 25
